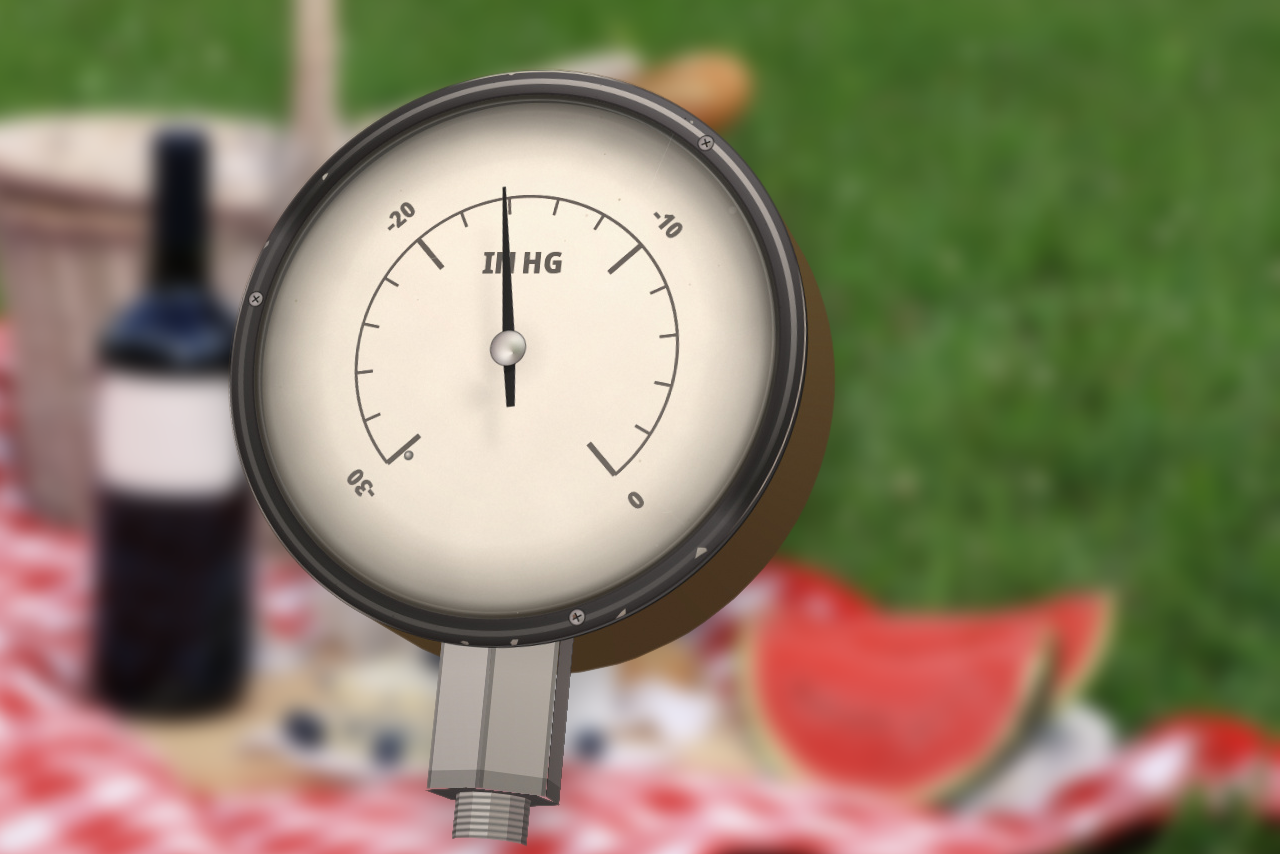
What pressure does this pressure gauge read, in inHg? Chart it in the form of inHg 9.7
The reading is inHg -16
